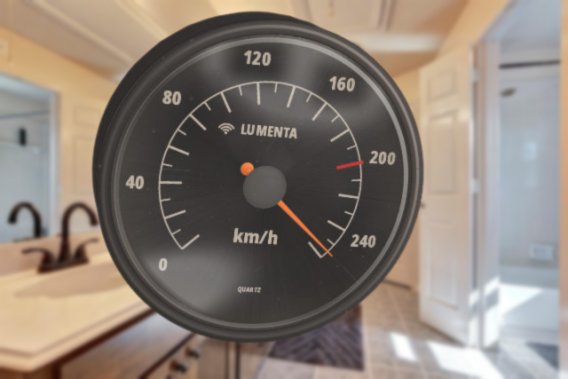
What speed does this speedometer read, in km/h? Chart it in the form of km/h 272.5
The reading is km/h 255
